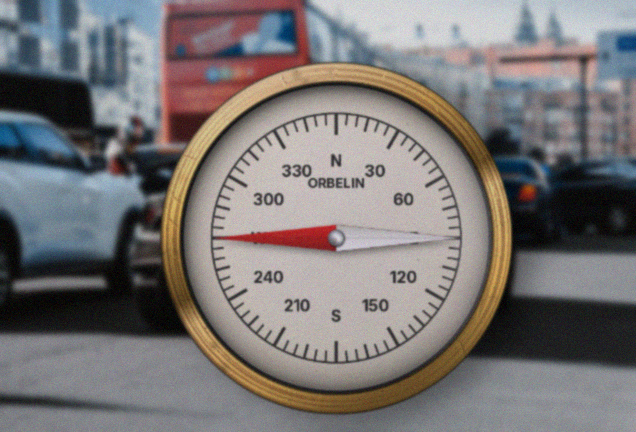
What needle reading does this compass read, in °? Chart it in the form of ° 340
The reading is ° 270
